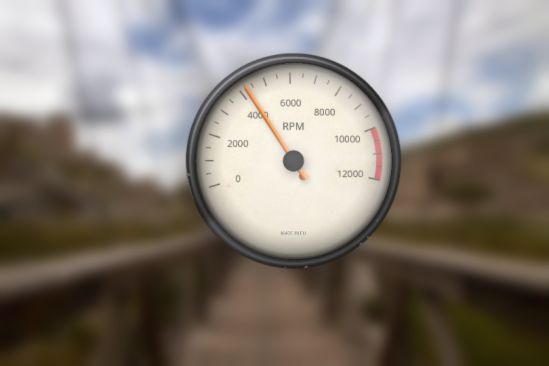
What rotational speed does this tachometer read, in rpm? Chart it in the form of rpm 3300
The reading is rpm 4250
